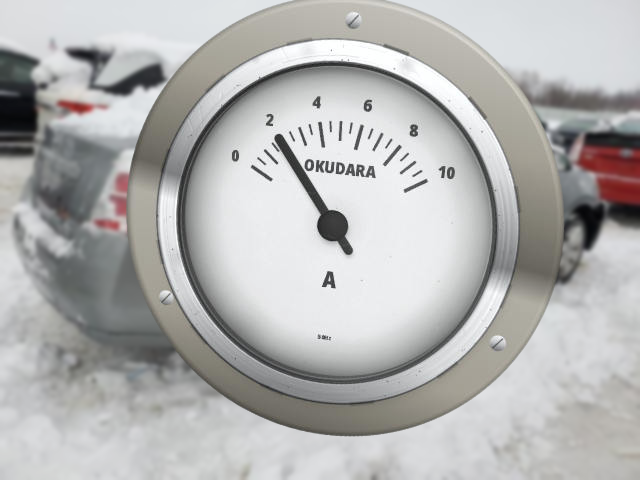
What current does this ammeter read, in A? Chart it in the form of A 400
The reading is A 2
